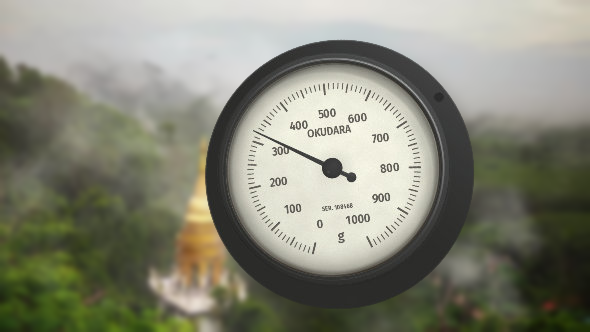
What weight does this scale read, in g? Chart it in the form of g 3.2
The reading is g 320
